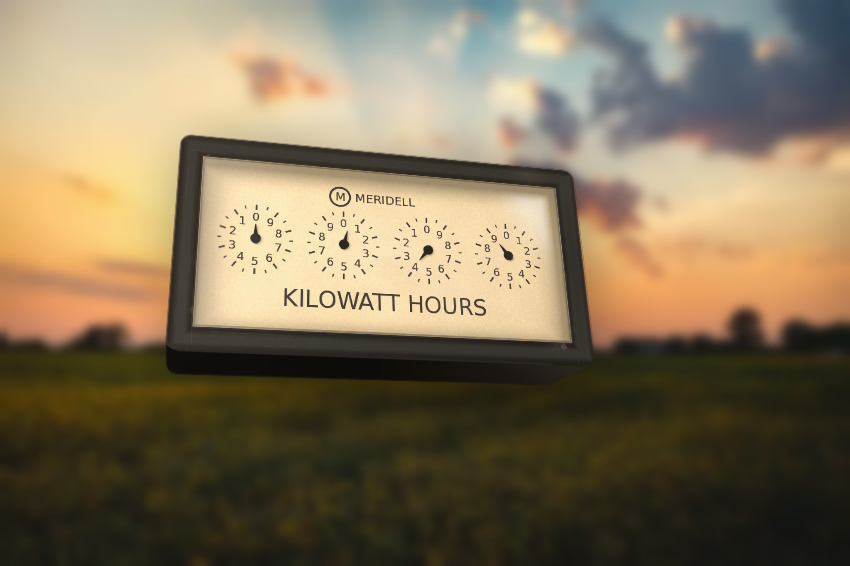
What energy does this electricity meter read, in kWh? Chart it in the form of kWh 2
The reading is kWh 39
